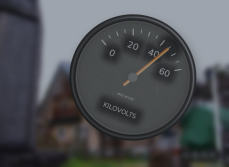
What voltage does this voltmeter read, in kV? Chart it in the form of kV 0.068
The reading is kV 45
